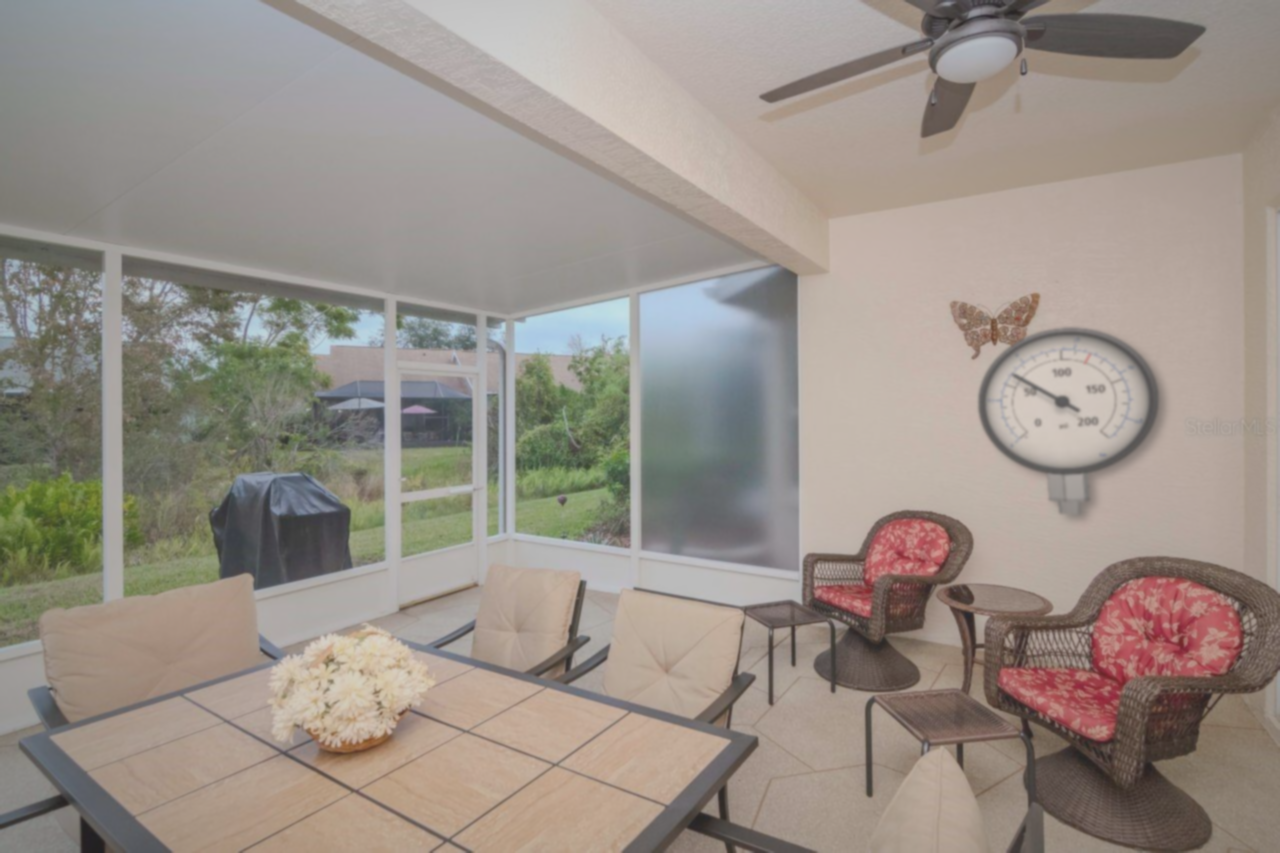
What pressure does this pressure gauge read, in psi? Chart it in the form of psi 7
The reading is psi 60
